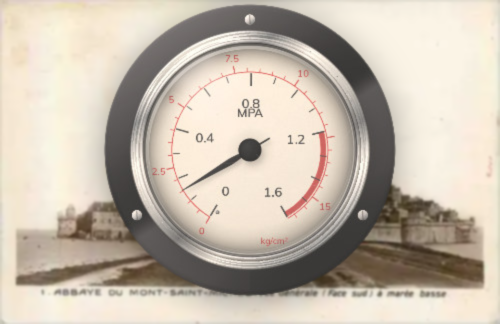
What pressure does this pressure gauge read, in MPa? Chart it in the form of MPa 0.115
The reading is MPa 0.15
